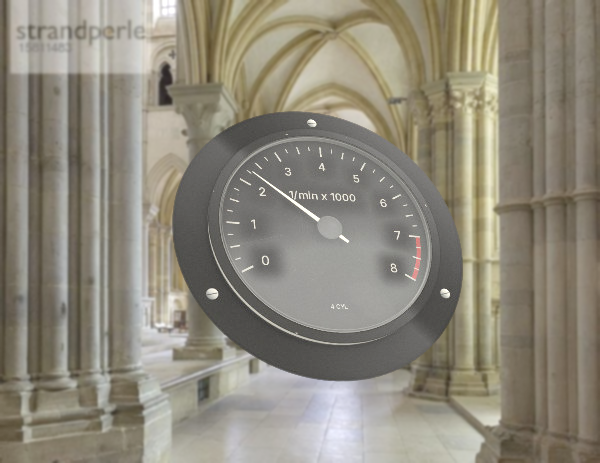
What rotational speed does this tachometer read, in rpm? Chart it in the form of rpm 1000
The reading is rpm 2250
